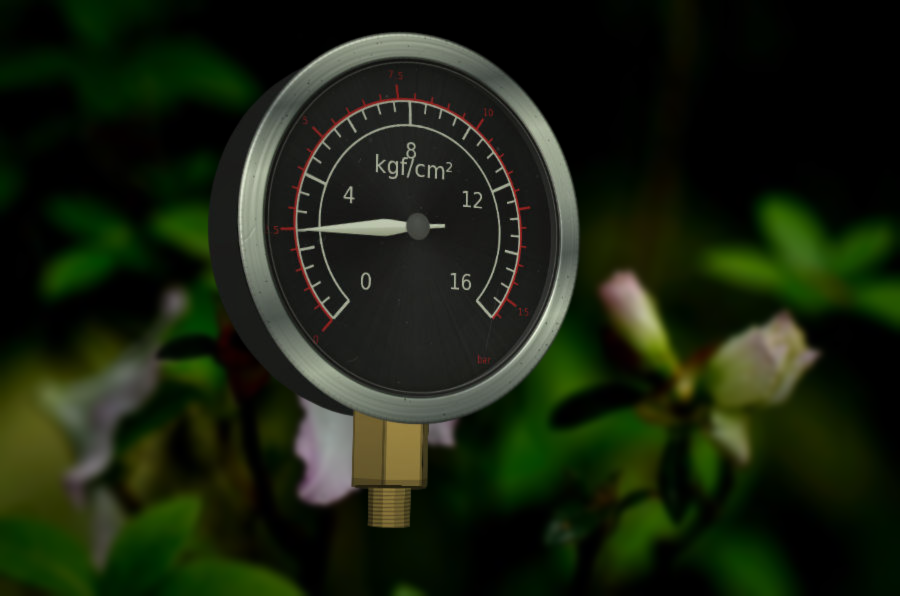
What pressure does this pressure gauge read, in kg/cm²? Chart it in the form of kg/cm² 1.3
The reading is kg/cm² 2.5
